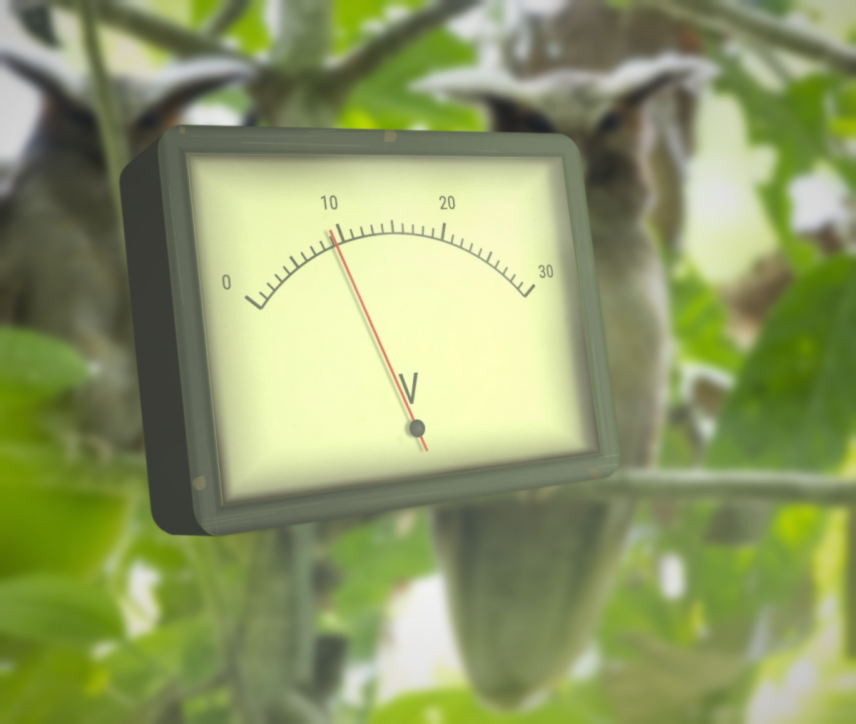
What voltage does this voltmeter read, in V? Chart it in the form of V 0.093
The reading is V 9
